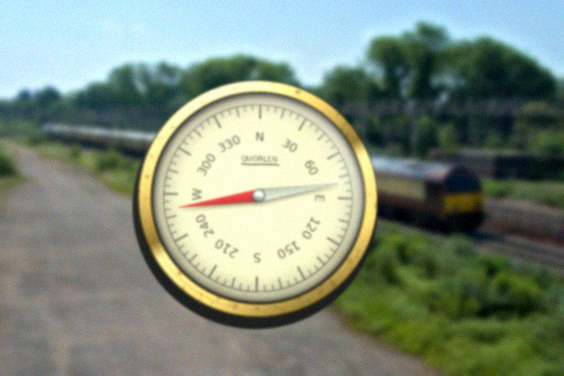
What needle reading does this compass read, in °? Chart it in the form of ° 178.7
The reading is ° 260
